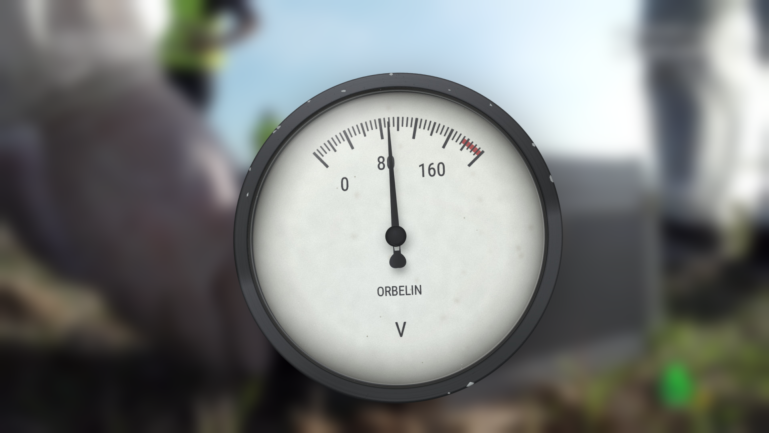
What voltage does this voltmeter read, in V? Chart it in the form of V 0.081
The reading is V 90
